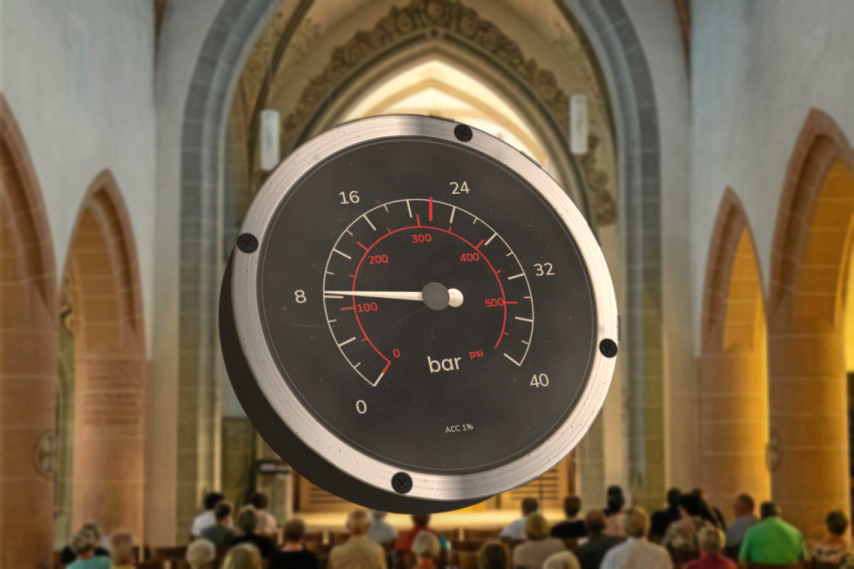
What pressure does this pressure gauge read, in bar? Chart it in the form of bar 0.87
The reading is bar 8
